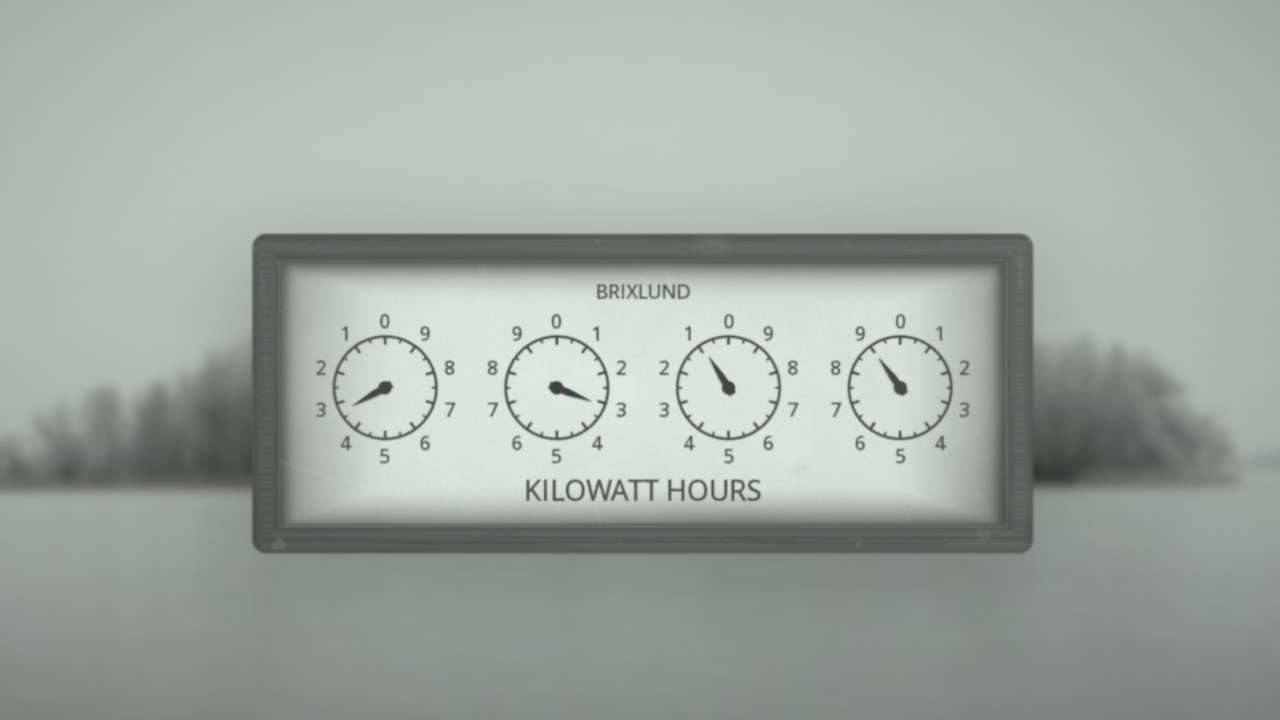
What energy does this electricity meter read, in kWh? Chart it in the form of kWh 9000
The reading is kWh 3309
